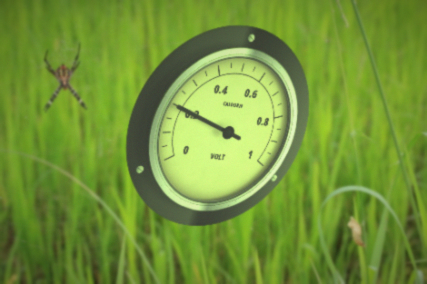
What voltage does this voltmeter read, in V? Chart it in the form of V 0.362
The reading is V 0.2
